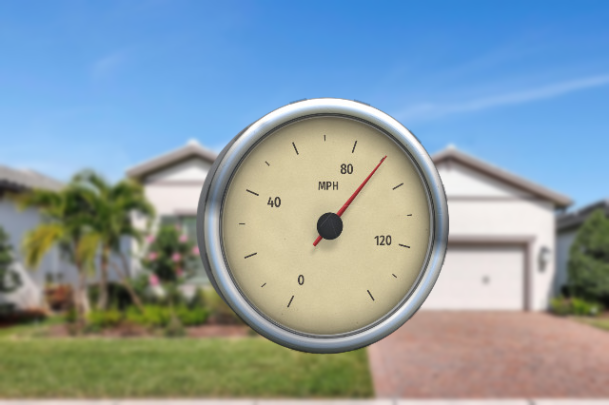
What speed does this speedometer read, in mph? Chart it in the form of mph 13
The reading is mph 90
